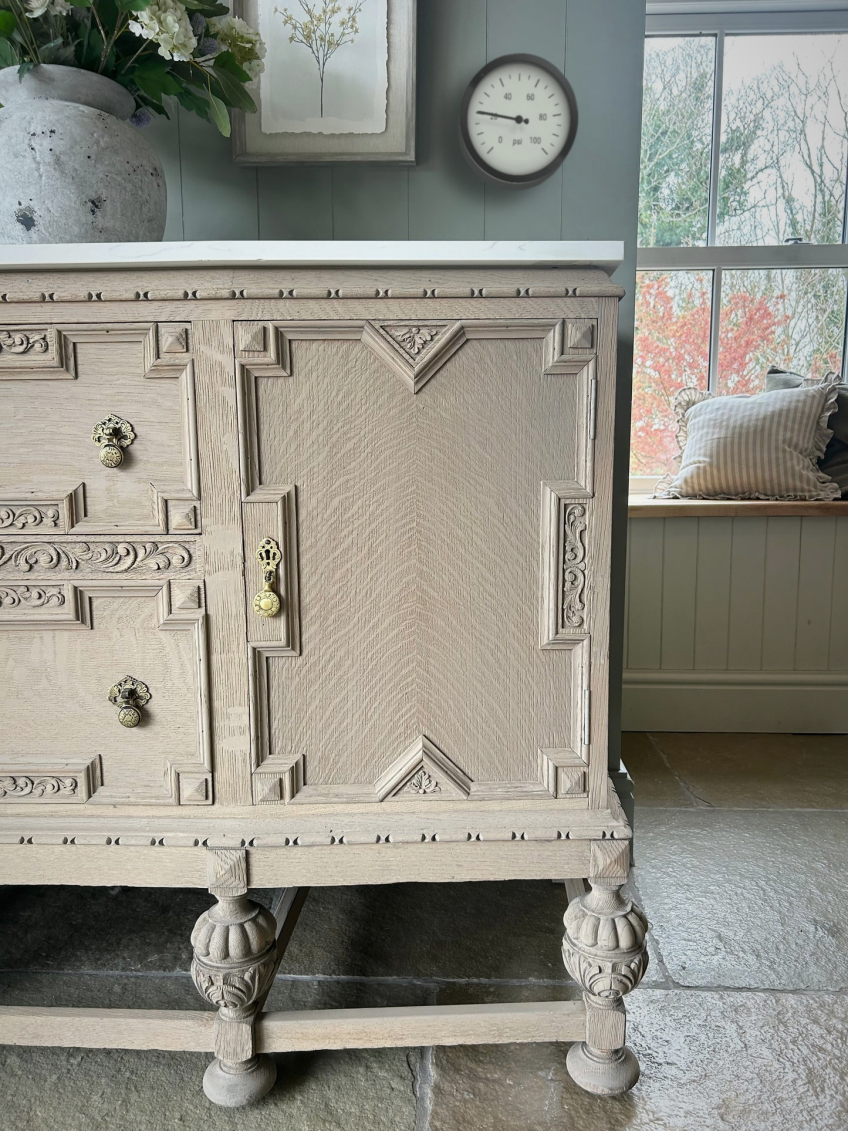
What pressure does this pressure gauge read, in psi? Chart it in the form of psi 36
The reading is psi 20
